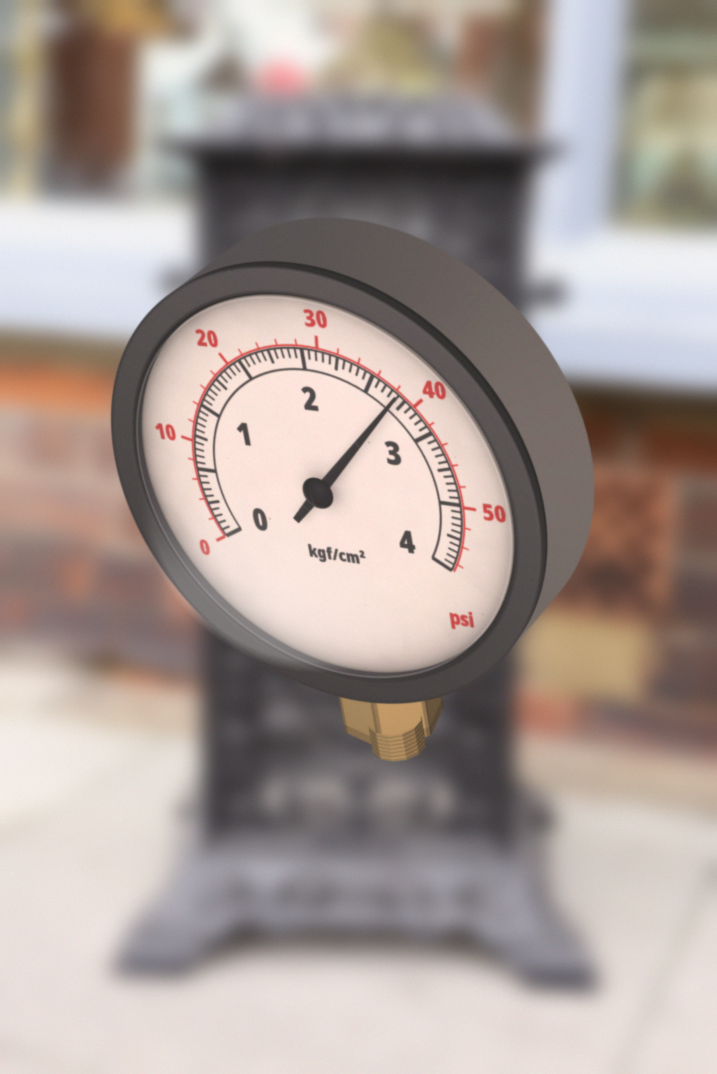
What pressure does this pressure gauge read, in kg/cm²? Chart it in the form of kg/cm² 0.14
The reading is kg/cm² 2.7
